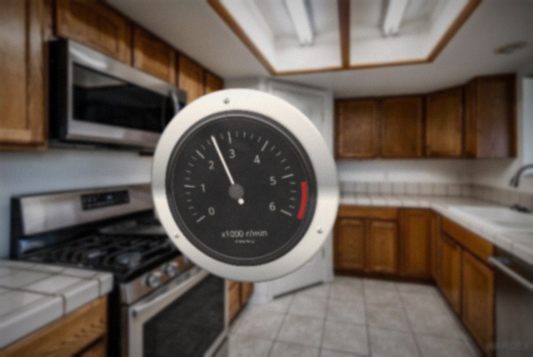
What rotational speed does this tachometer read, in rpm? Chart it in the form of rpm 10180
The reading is rpm 2600
